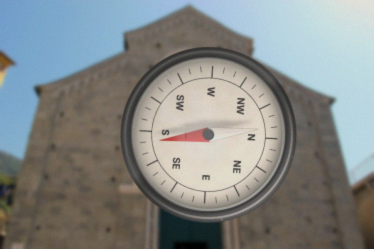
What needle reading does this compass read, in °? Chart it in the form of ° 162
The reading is ° 170
